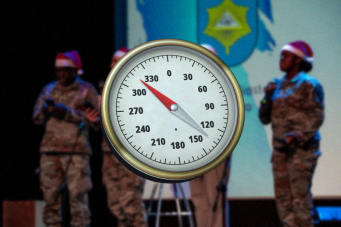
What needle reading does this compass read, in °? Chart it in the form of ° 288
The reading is ° 315
